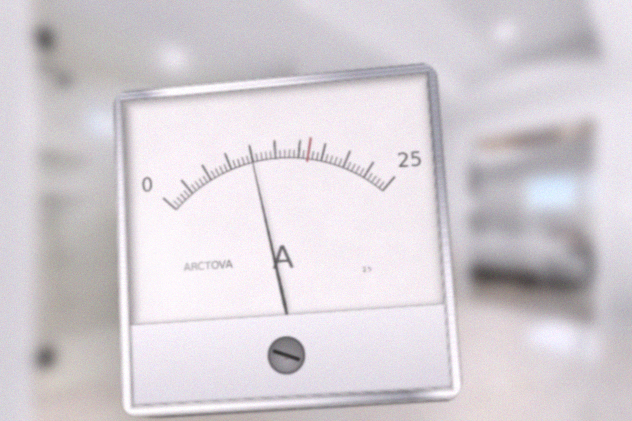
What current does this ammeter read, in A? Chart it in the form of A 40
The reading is A 10
